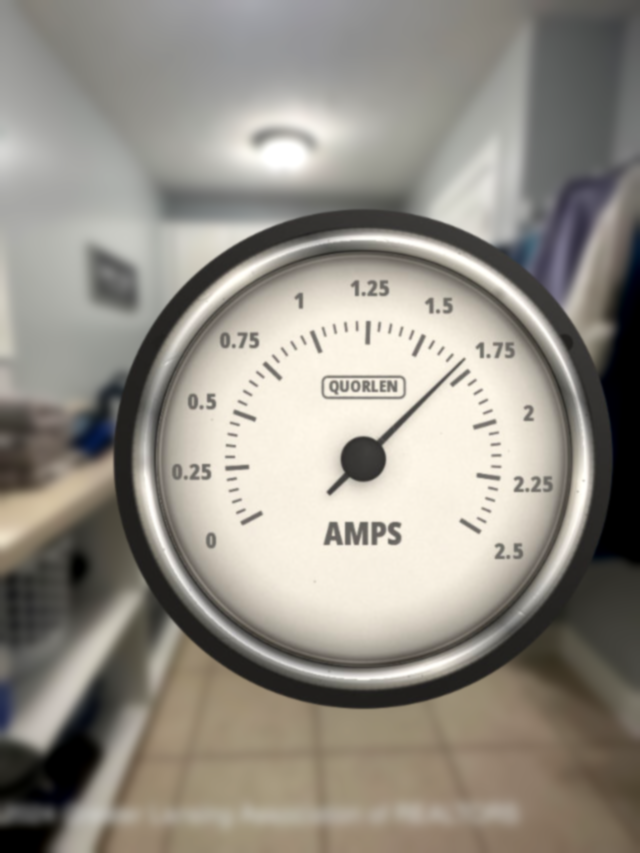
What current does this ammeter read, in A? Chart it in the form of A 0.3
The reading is A 1.7
